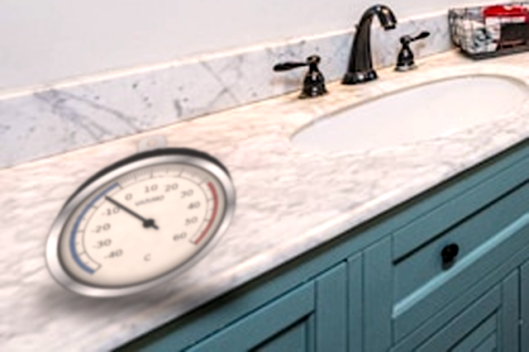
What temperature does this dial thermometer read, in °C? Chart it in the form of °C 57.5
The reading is °C -5
